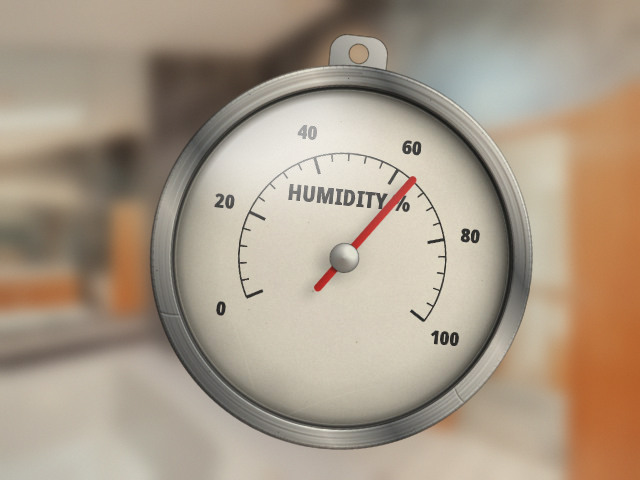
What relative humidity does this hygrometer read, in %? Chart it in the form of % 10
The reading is % 64
